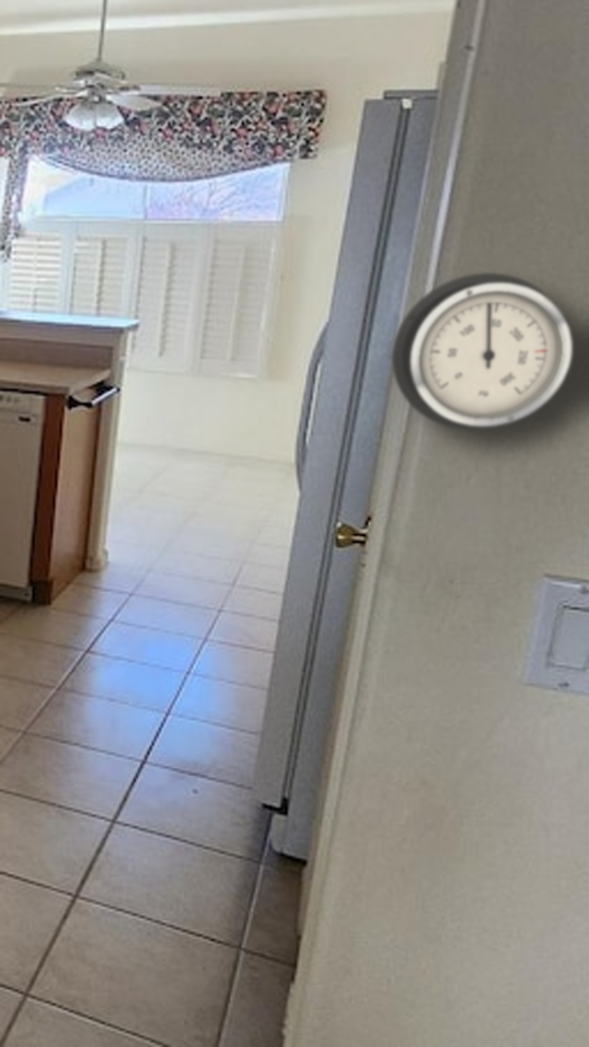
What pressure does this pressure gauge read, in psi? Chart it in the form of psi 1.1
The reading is psi 140
